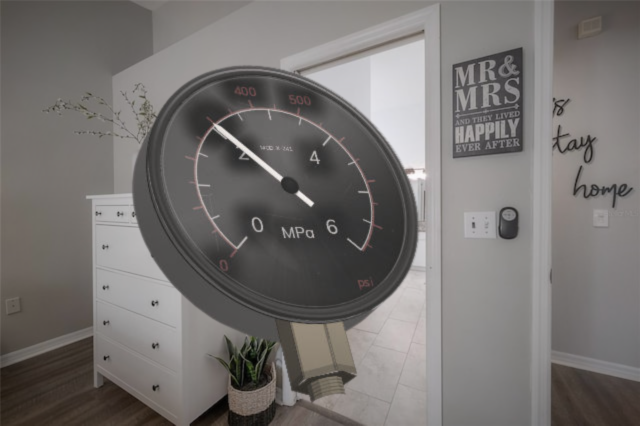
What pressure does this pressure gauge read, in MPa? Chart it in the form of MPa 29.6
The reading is MPa 2
